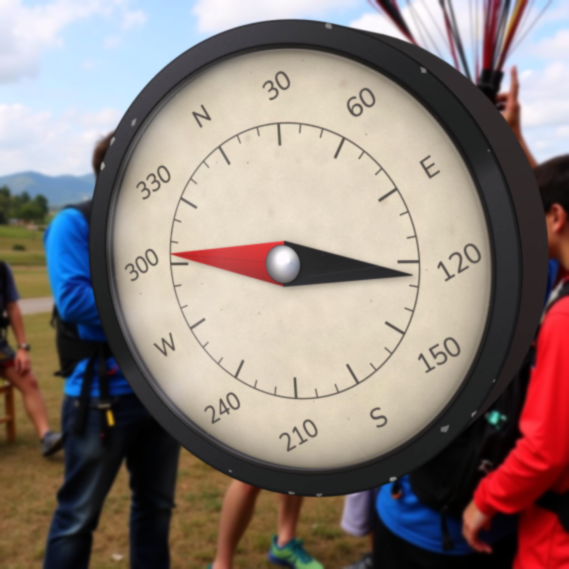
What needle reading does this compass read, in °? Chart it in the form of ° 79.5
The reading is ° 305
